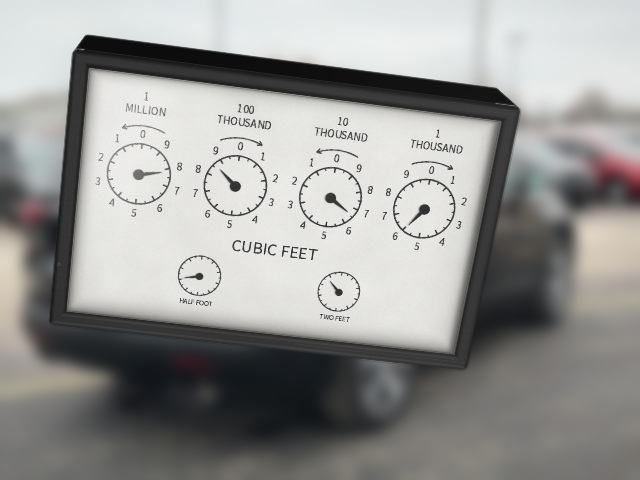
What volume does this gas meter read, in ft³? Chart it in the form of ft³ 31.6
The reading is ft³ 786600
